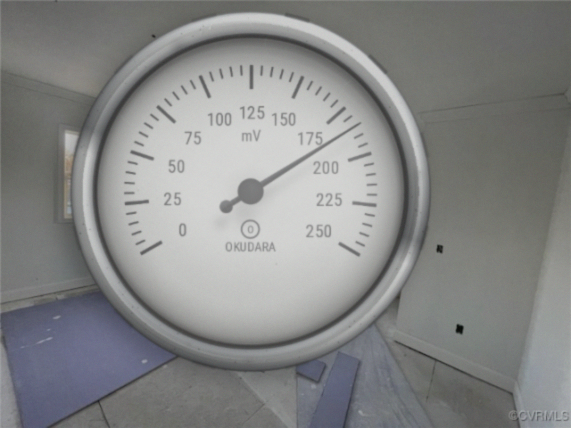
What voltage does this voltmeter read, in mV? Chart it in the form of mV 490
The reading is mV 185
